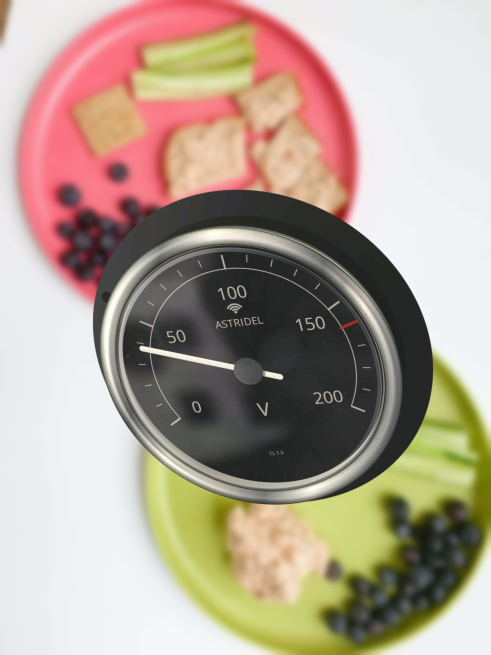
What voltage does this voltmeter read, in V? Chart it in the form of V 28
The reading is V 40
